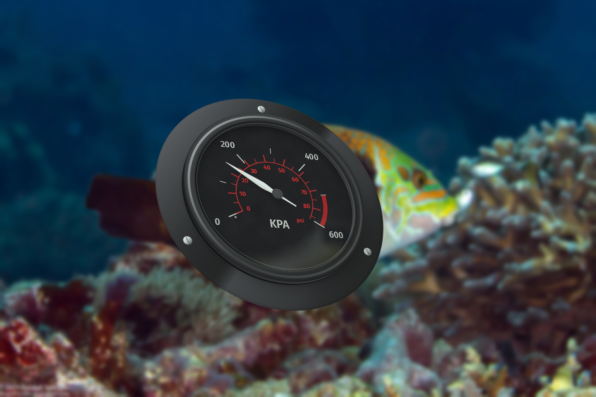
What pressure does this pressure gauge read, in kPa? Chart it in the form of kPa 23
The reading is kPa 150
